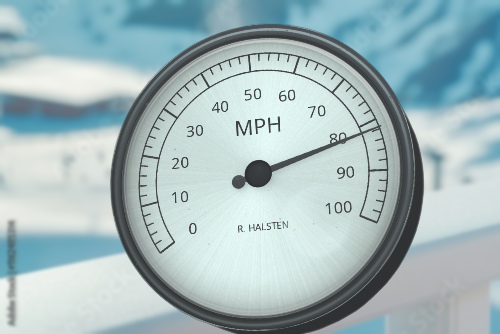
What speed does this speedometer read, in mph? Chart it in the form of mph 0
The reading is mph 82
